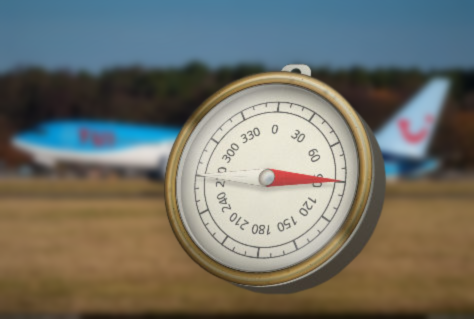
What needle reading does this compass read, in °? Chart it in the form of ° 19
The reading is ° 90
